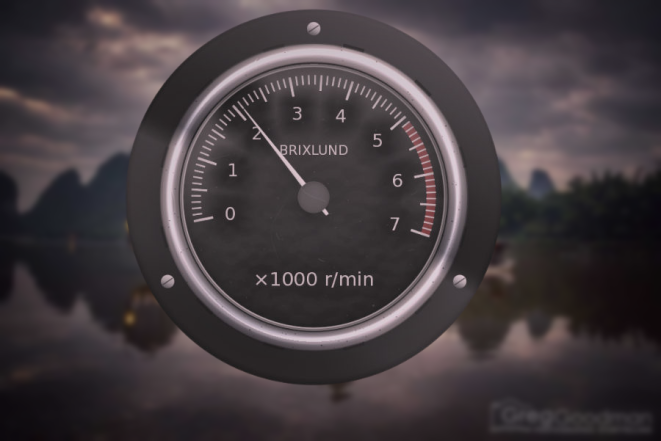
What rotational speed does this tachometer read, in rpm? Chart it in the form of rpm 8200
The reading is rpm 2100
